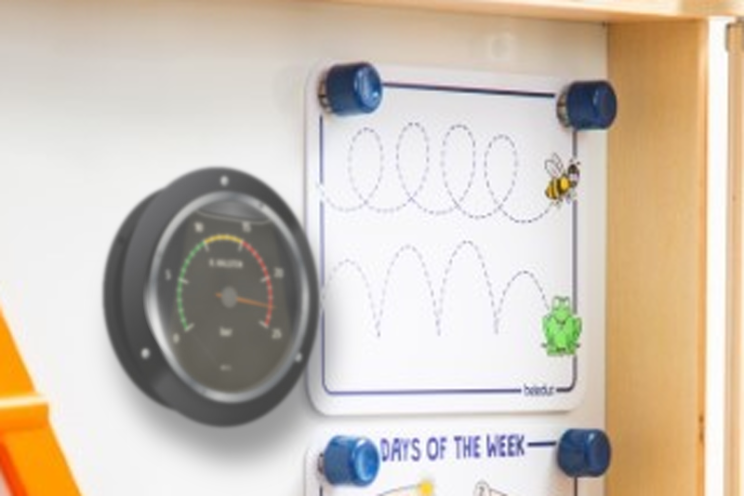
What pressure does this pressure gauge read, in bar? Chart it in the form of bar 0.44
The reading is bar 23
